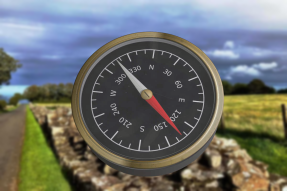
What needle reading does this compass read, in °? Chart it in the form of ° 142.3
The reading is ° 135
